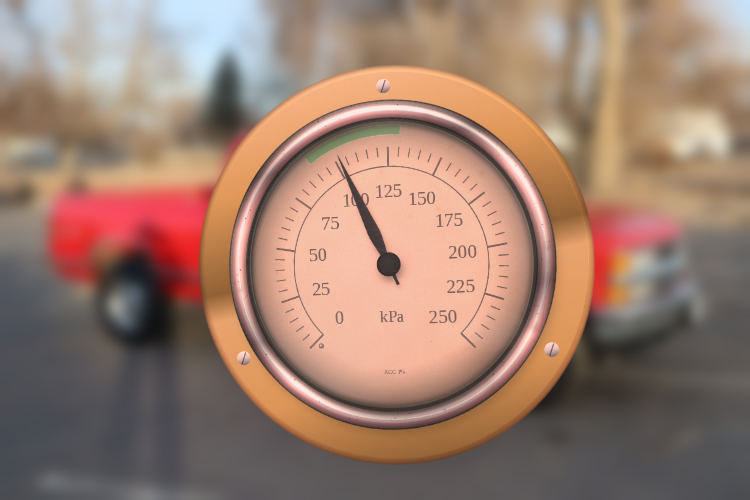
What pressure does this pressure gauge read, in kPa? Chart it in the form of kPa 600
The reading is kPa 102.5
